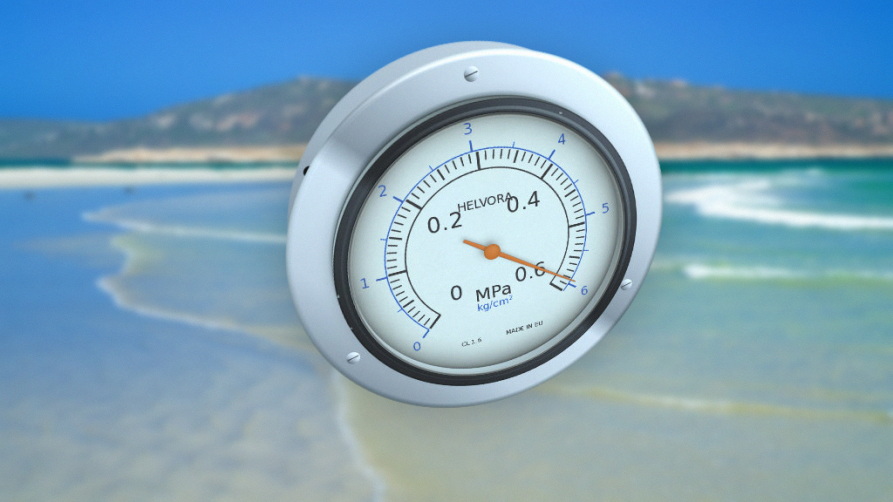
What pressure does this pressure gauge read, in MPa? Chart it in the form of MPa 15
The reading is MPa 0.58
